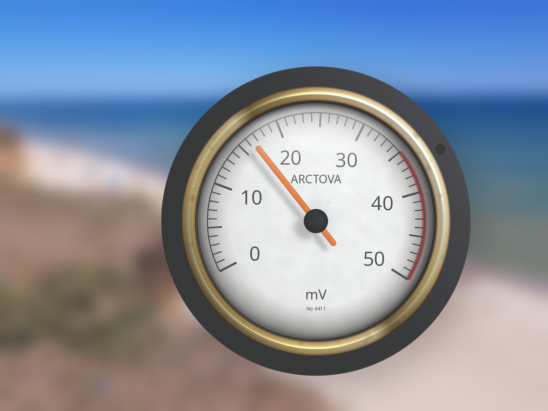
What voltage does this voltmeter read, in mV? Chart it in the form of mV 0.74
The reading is mV 16.5
